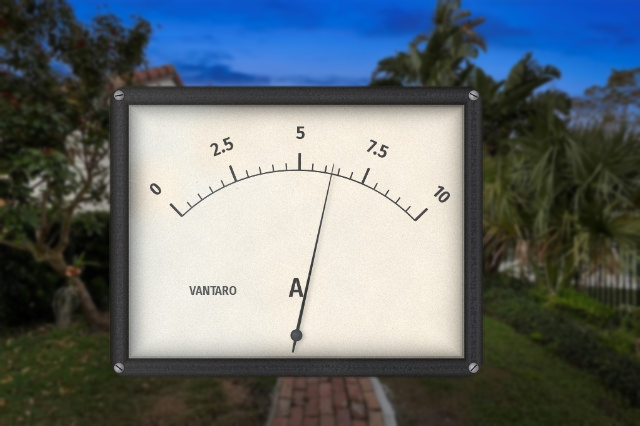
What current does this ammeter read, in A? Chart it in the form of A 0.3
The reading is A 6.25
